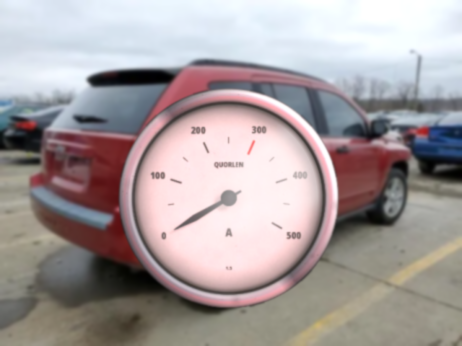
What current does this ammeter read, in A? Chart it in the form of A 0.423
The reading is A 0
